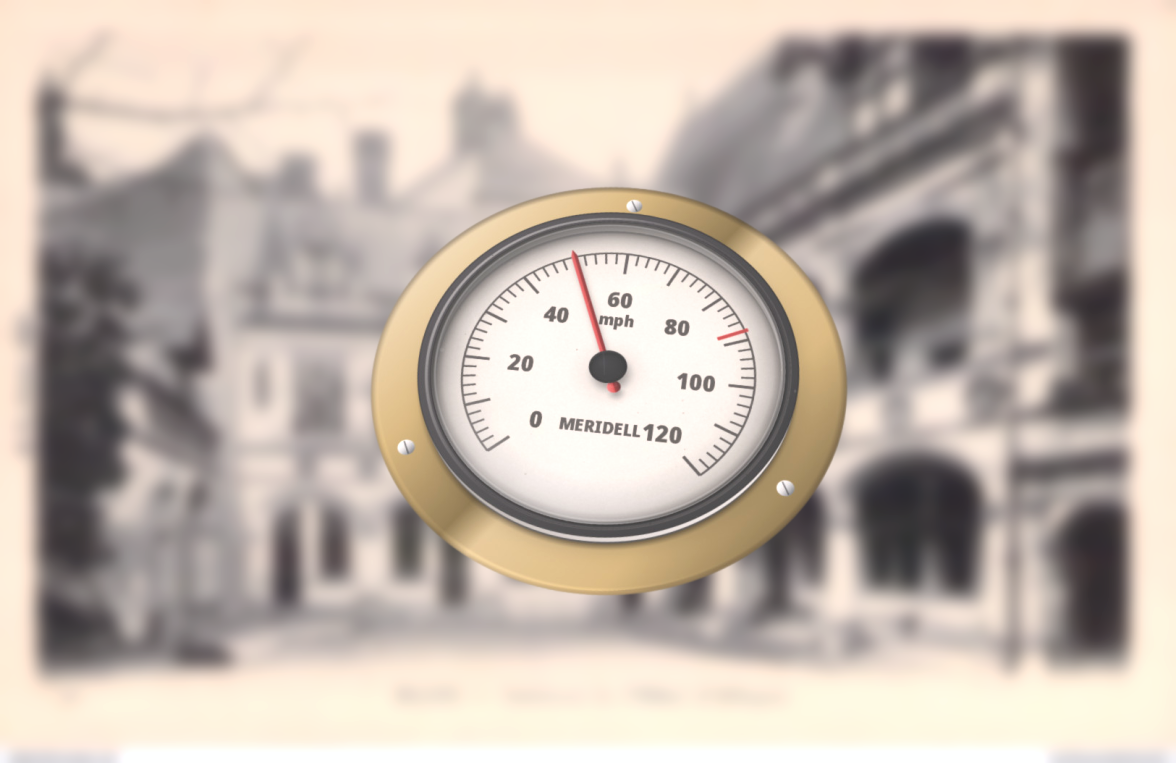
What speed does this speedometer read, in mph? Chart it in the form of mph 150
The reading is mph 50
